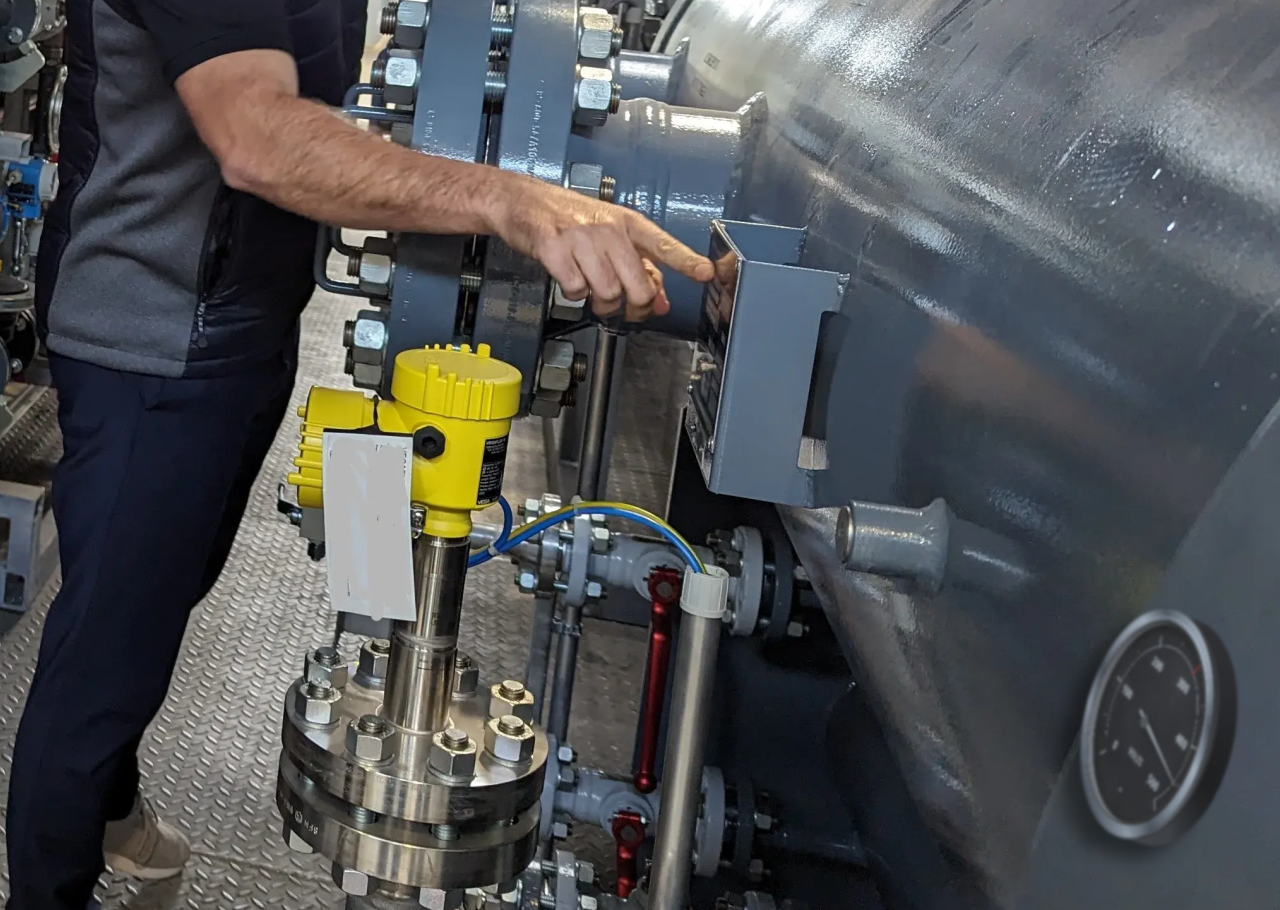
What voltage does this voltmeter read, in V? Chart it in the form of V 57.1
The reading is V 450
